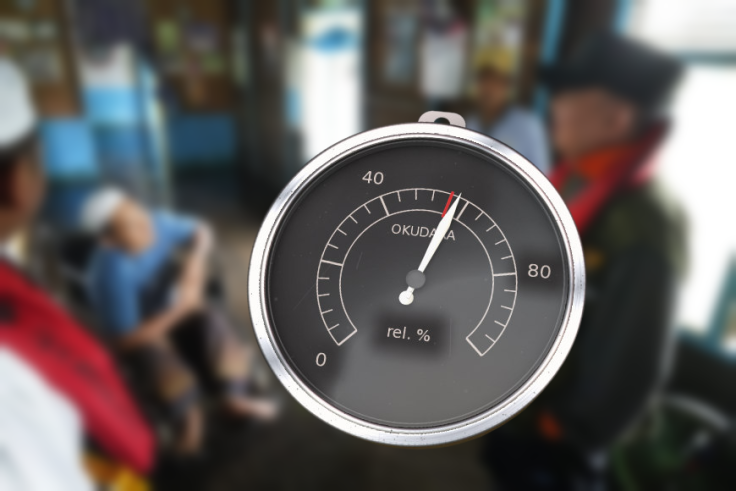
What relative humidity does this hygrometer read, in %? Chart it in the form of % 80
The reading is % 58
